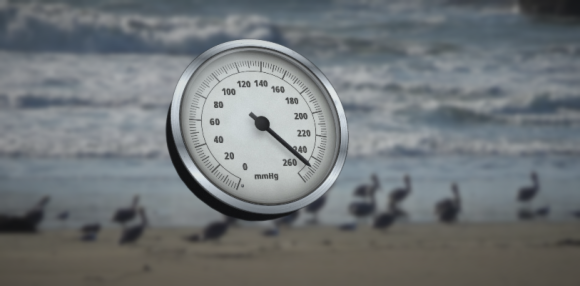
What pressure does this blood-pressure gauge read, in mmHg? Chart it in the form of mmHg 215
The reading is mmHg 250
